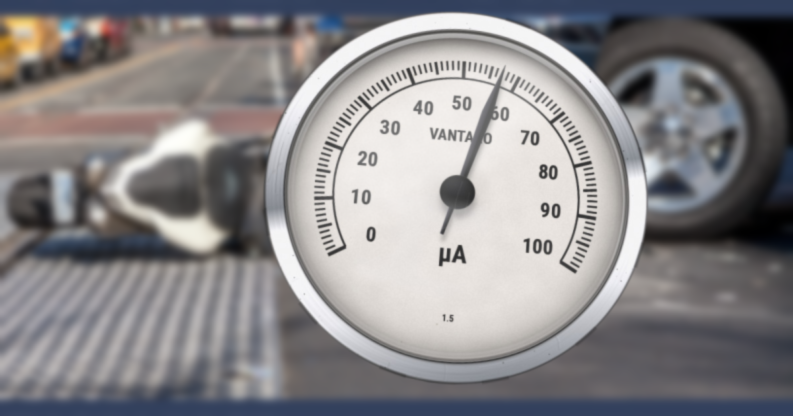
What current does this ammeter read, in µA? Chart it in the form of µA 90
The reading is µA 57
